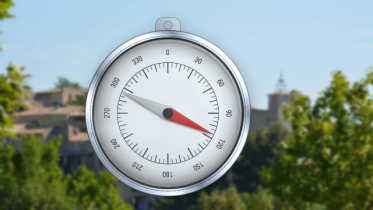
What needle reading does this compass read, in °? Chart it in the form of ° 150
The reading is ° 115
